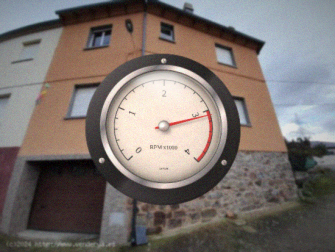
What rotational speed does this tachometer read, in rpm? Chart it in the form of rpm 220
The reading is rpm 3100
